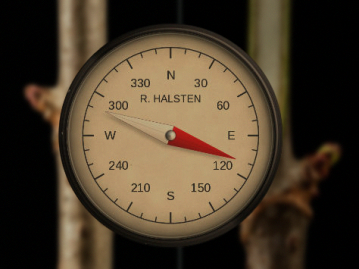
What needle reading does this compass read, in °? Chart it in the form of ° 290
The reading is ° 110
